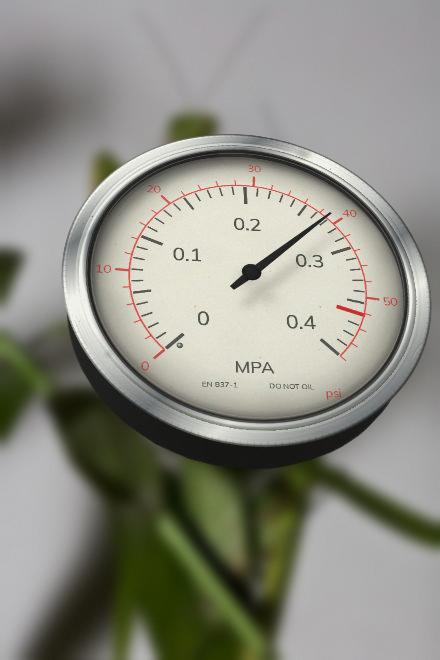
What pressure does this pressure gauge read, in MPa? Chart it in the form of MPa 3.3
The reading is MPa 0.27
